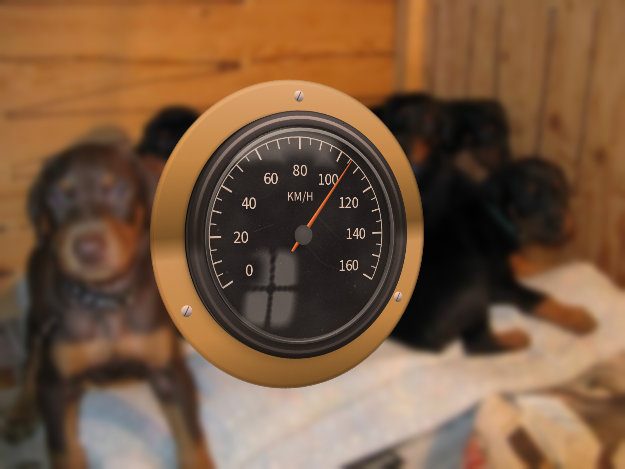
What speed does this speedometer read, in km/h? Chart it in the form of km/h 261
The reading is km/h 105
